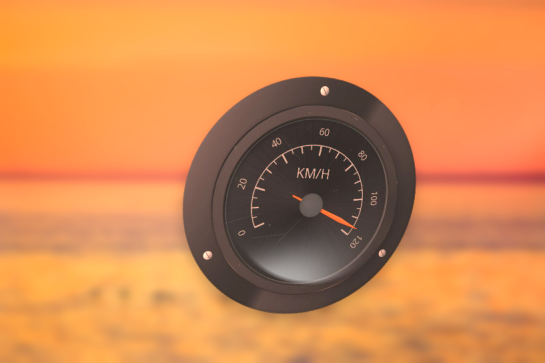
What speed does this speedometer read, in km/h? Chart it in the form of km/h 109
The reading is km/h 115
